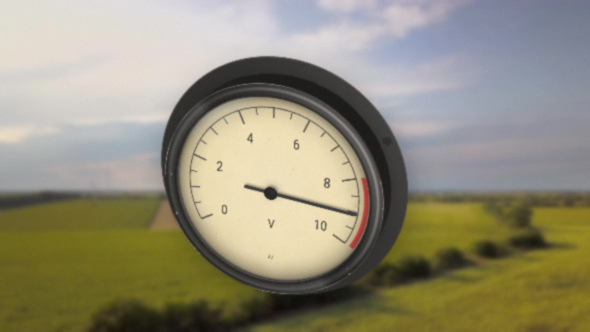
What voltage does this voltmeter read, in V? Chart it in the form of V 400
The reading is V 9
